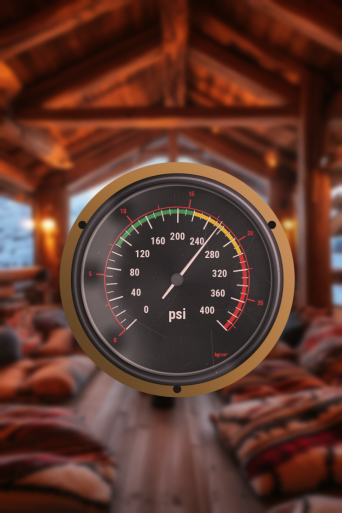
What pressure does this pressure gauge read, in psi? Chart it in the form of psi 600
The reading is psi 255
